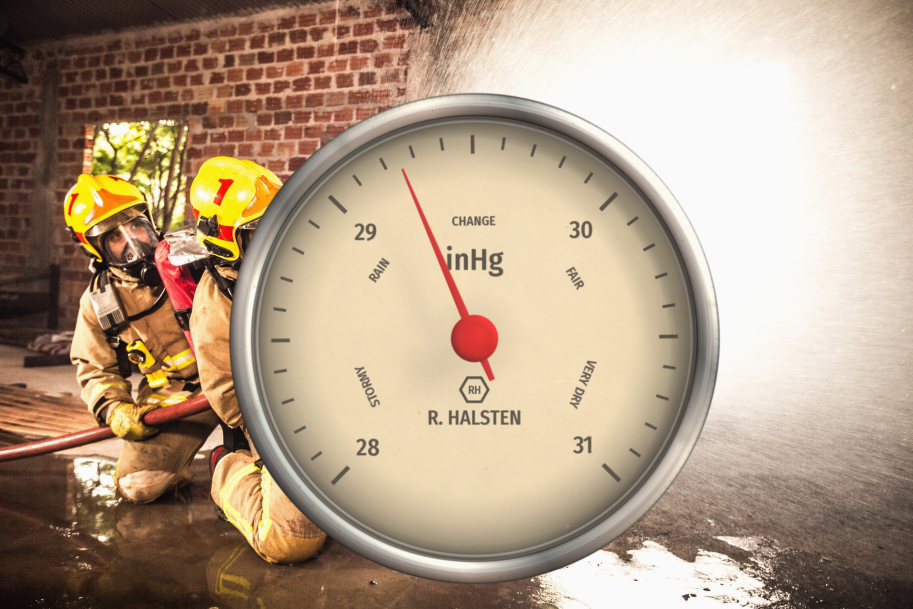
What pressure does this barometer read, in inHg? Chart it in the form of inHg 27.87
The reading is inHg 29.25
